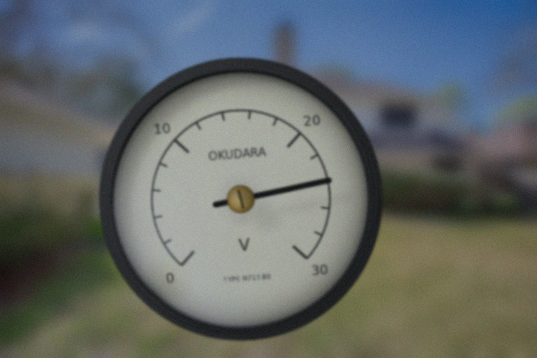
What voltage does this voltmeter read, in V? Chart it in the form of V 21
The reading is V 24
